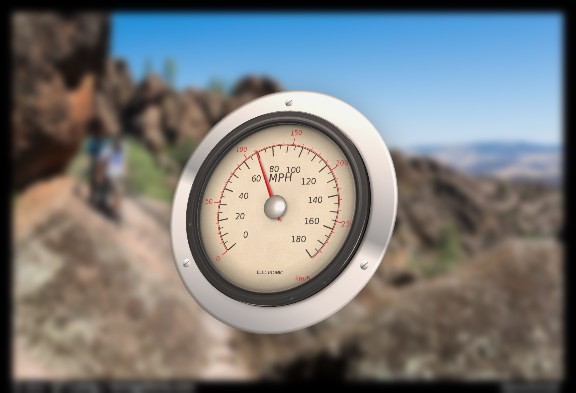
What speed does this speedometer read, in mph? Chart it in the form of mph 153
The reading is mph 70
